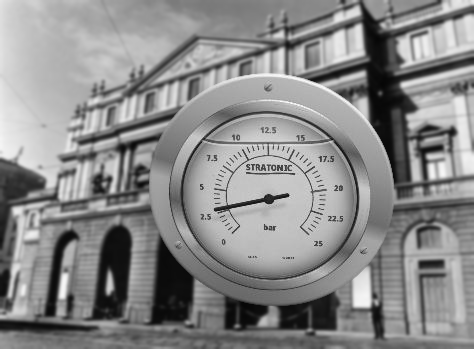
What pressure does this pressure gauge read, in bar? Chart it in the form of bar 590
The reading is bar 3
